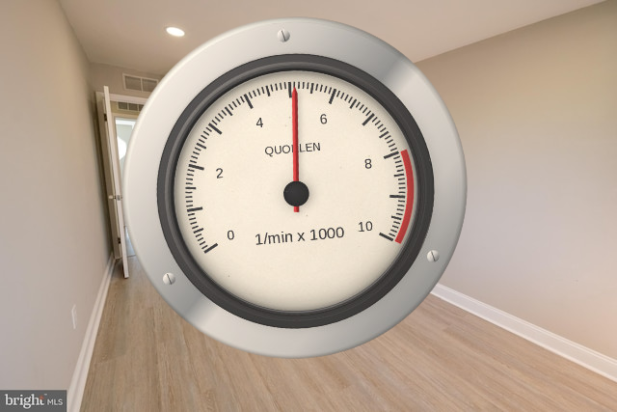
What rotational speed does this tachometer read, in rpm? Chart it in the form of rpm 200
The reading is rpm 5100
